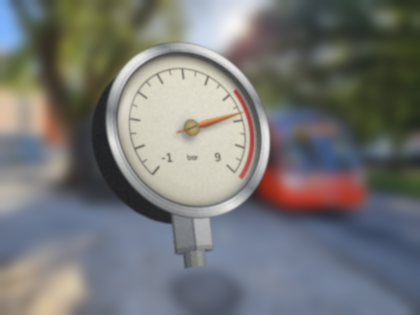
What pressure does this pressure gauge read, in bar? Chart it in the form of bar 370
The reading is bar 6.75
